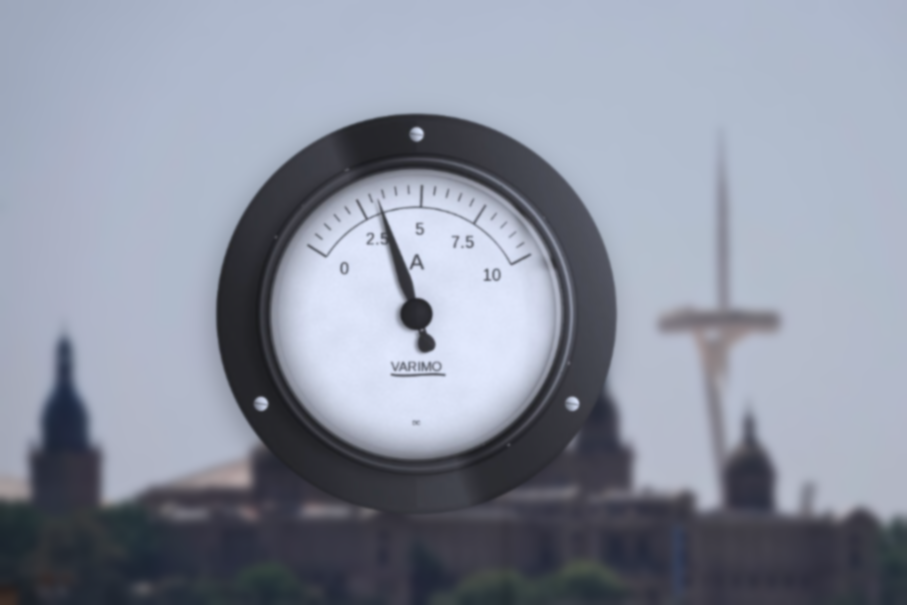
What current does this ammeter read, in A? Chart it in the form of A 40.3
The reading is A 3.25
